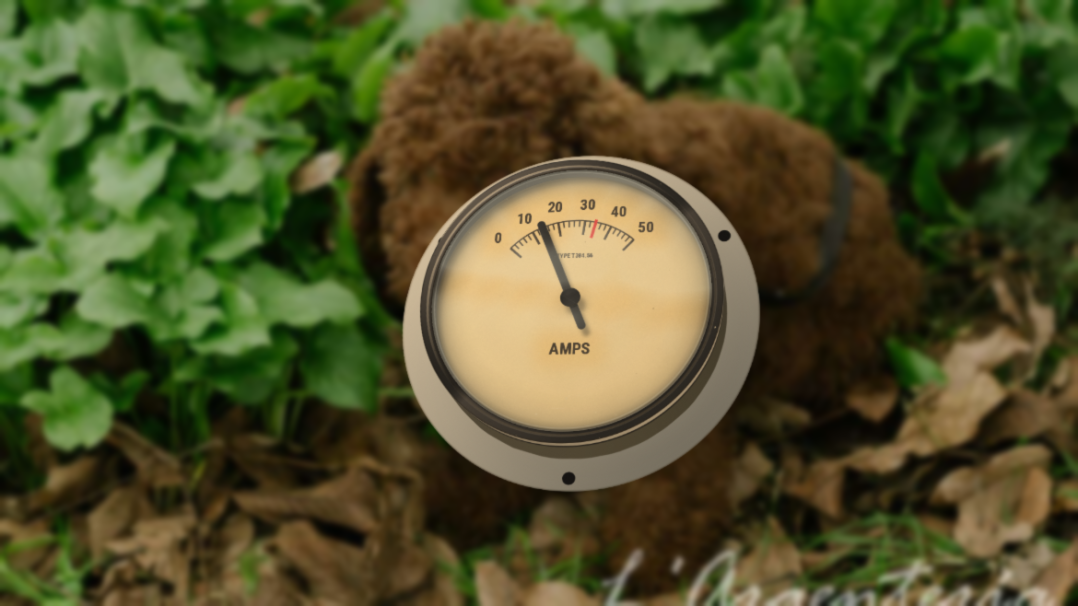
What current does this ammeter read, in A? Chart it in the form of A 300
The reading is A 14
